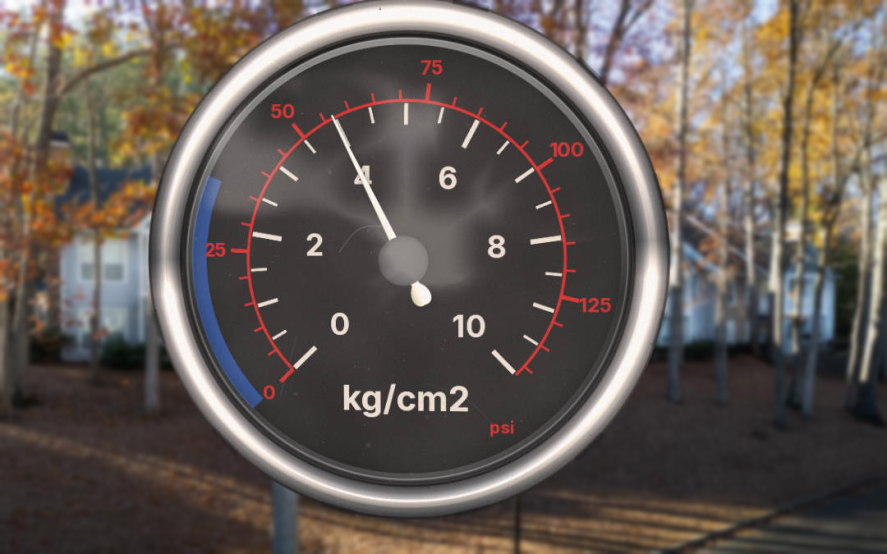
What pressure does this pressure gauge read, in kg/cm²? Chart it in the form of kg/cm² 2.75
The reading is kg/cm² 4
